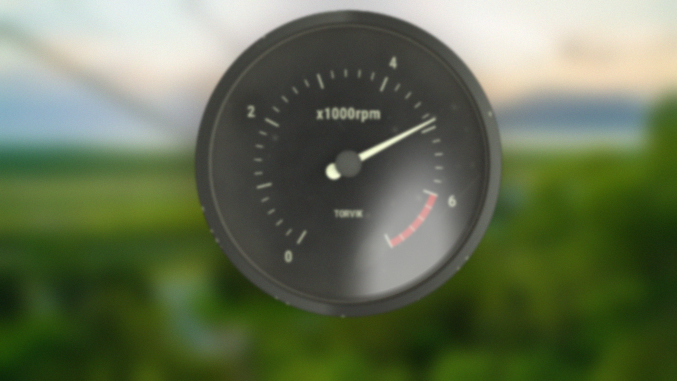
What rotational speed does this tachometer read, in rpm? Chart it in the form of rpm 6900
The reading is rpm 4900
